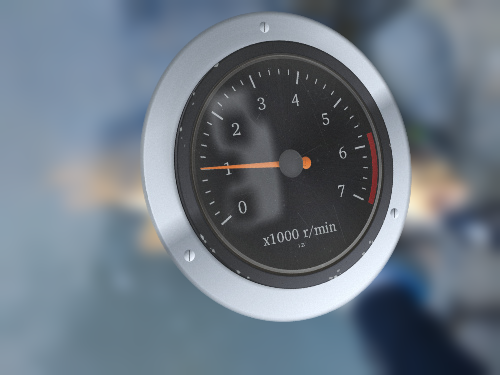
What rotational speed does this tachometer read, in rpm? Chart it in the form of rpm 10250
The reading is rpm 1000
